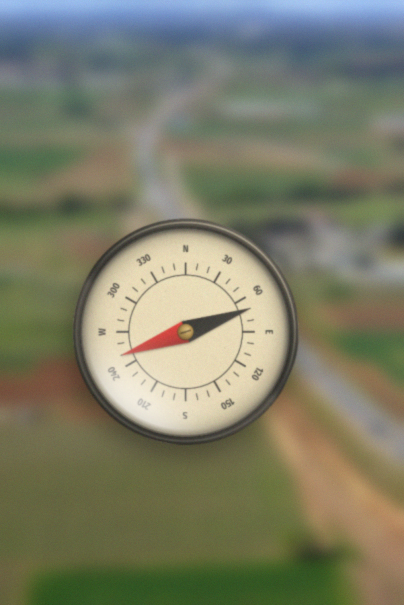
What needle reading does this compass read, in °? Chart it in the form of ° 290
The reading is ° 250
